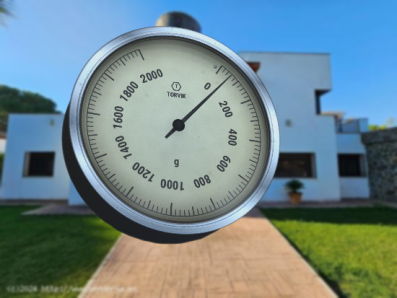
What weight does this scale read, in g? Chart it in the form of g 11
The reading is g 60
